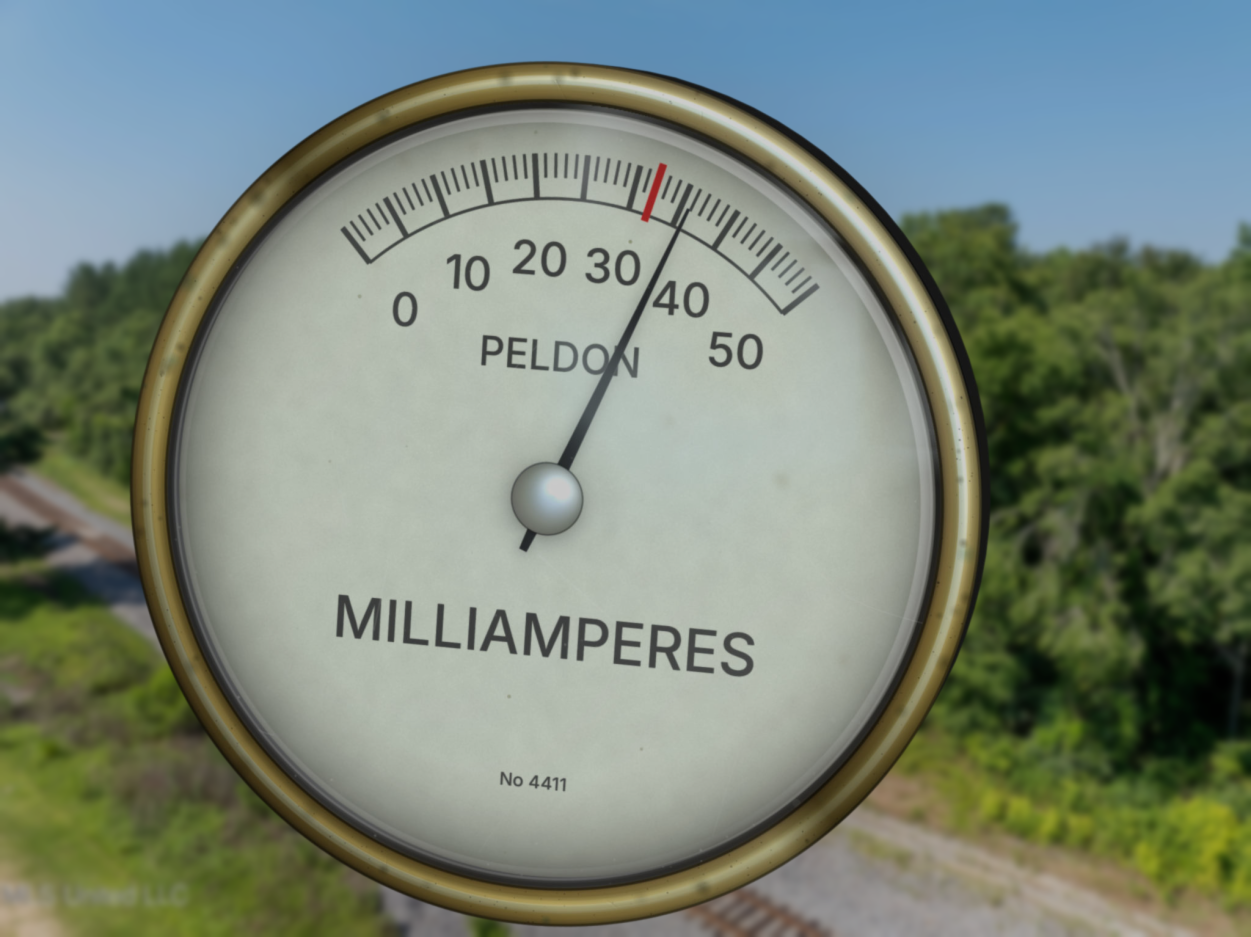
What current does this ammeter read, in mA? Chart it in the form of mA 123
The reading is mA 36
